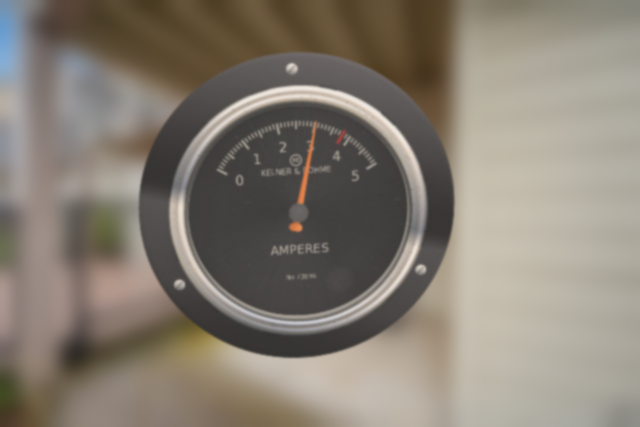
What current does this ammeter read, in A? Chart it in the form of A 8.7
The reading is A 3
